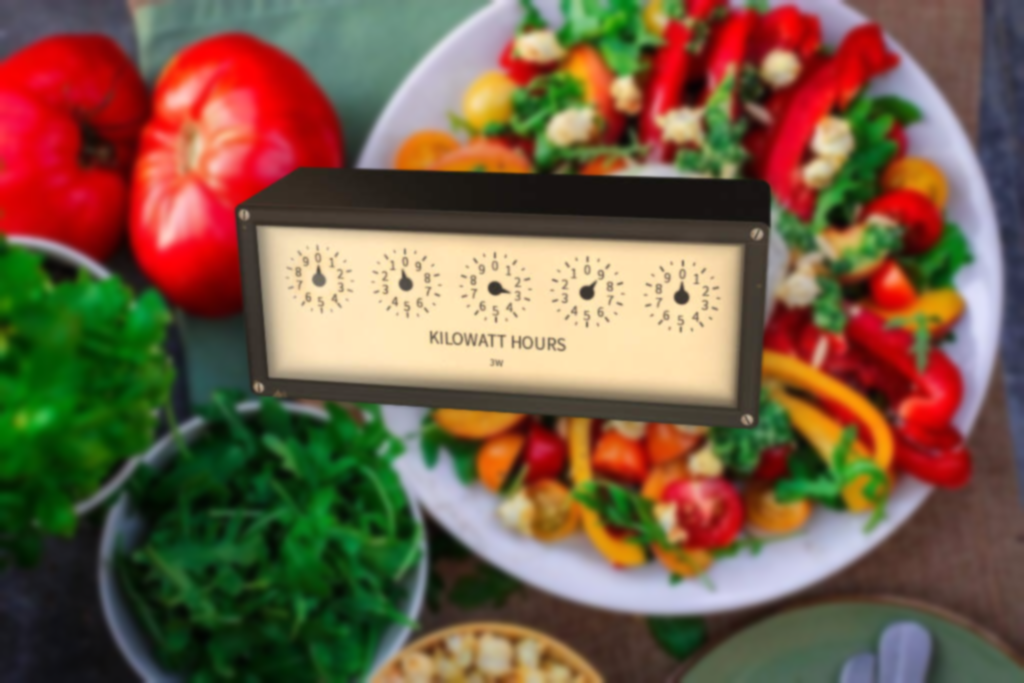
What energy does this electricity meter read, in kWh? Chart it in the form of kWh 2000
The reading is kWh 290
